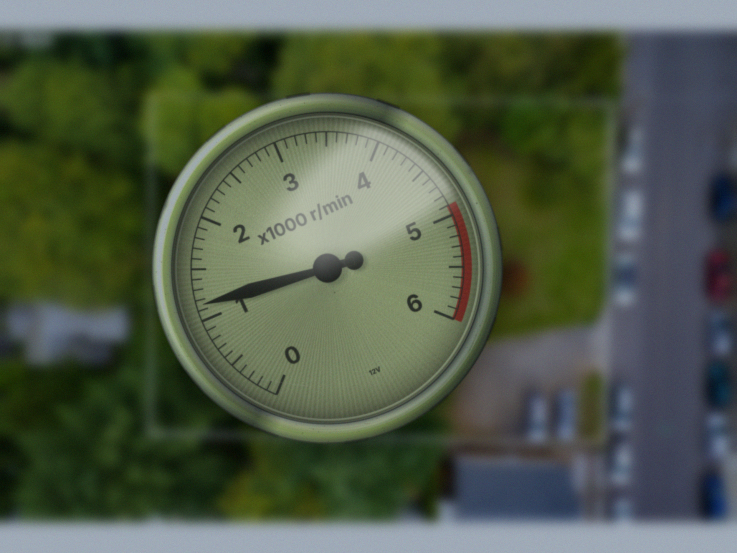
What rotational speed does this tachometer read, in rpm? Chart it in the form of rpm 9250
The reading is rpm 1150
